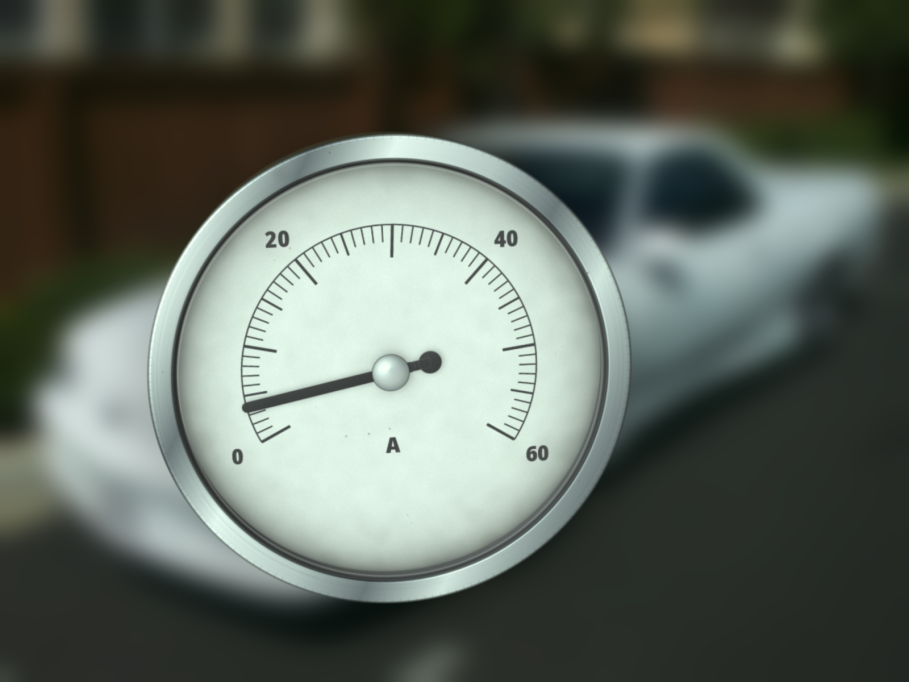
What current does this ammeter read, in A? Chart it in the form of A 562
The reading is A 4
